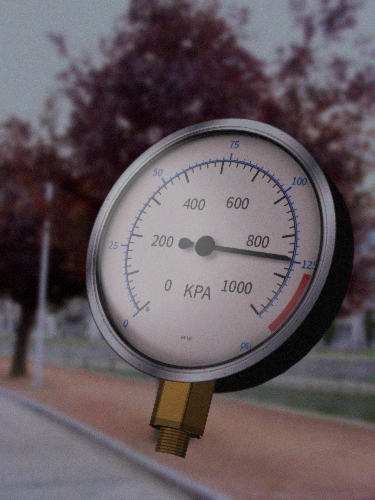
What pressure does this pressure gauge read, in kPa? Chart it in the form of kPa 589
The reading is kPa 860
